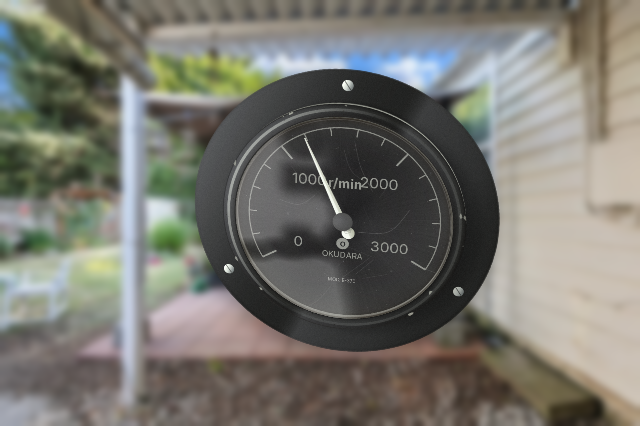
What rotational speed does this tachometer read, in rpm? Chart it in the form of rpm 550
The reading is rpm 1200
